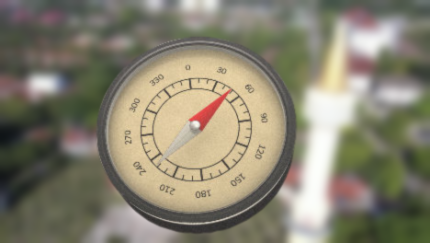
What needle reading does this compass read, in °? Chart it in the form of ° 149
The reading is ° 50
